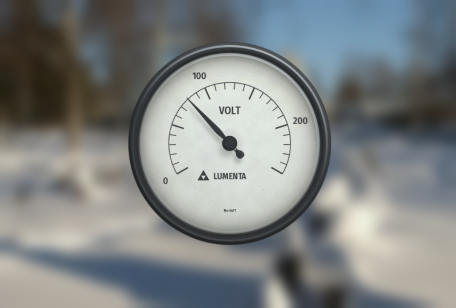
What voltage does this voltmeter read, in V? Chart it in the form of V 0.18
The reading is V 80
